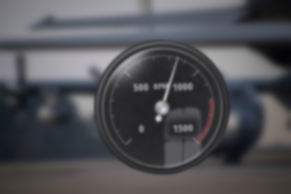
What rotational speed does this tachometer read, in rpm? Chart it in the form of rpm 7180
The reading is rpm 850
